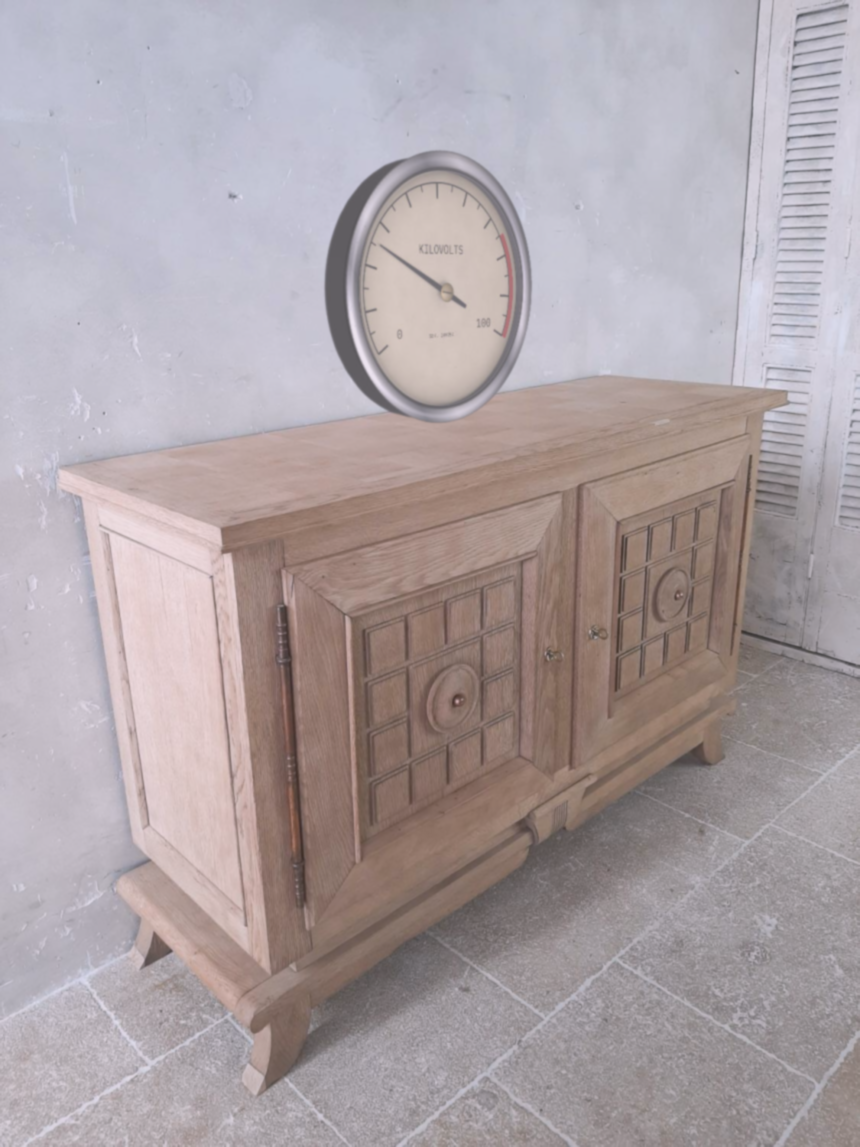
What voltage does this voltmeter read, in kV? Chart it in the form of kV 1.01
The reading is kV 25
